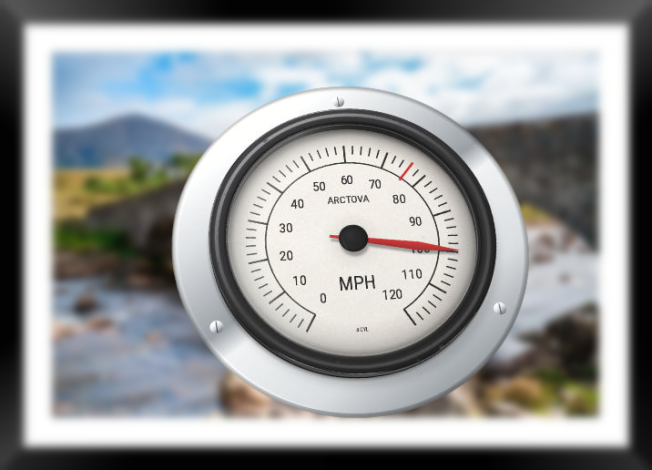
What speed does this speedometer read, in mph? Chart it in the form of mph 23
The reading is mph 100
